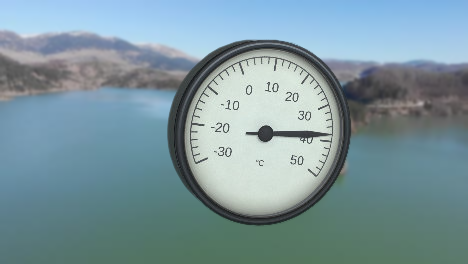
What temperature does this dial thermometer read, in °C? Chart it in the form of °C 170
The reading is °C 38
